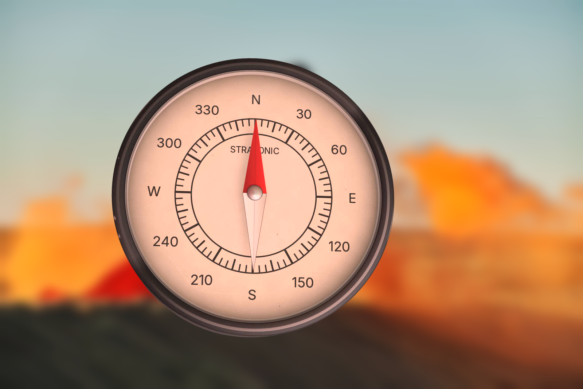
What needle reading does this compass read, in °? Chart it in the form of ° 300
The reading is ° 0
